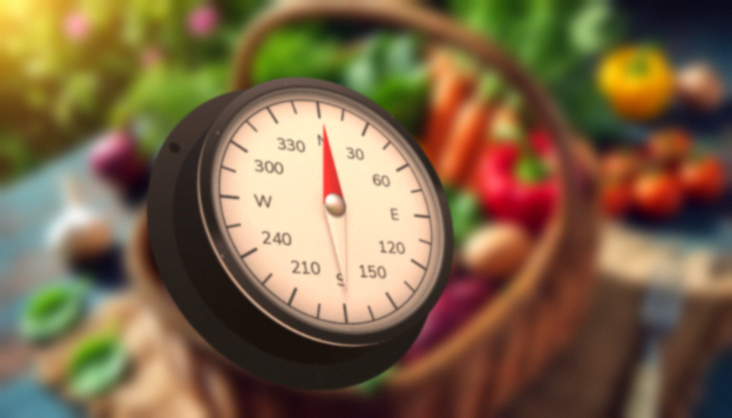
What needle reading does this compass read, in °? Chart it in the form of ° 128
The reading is ° 0
